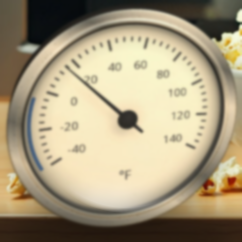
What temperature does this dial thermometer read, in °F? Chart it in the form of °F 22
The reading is °F 16
